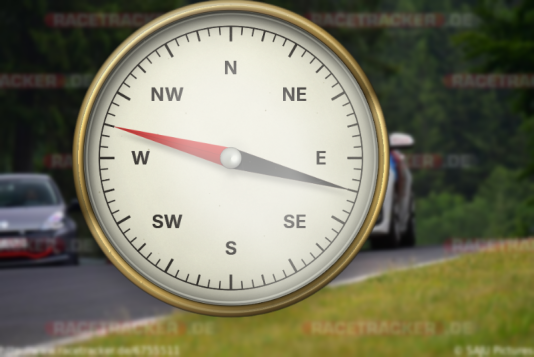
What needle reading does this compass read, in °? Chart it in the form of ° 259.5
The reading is ° 285
